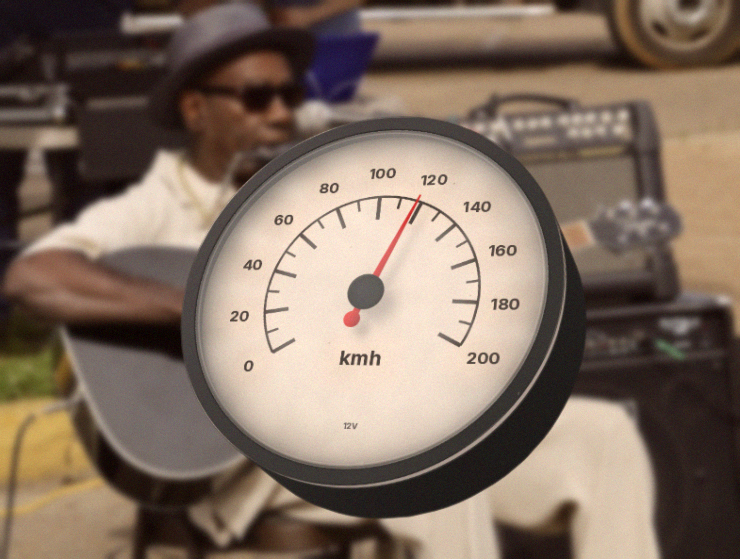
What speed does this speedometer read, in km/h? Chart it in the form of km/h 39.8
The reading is km/h 120
